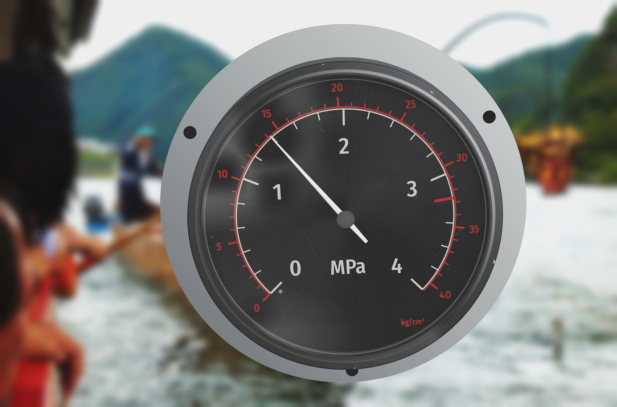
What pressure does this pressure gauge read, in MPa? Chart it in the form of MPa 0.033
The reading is MPa 1.4
